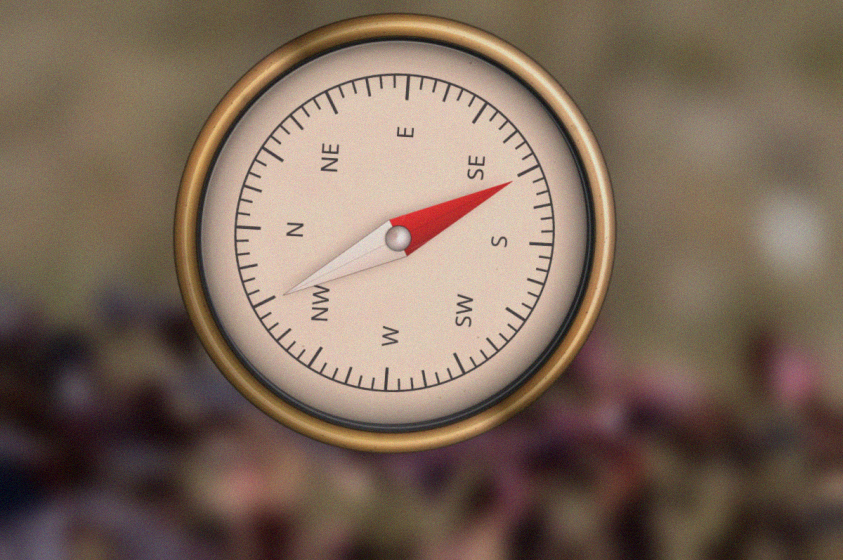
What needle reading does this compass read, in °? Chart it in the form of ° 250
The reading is ° 150
